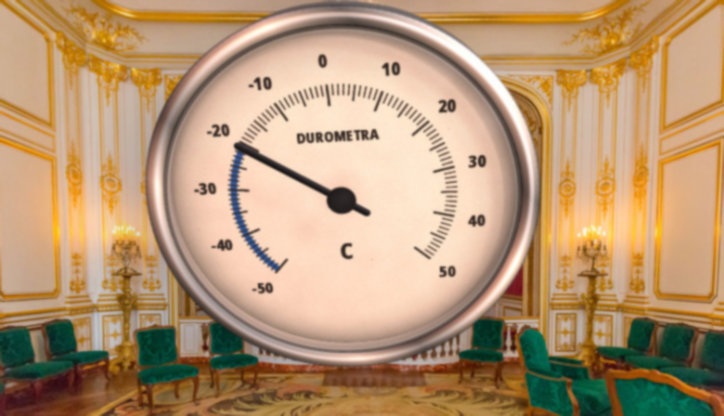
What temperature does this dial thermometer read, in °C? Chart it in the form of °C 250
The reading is °C -20
